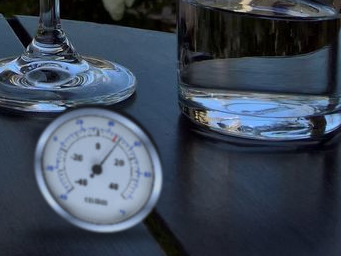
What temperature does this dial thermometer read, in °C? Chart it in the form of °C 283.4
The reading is °C 10
